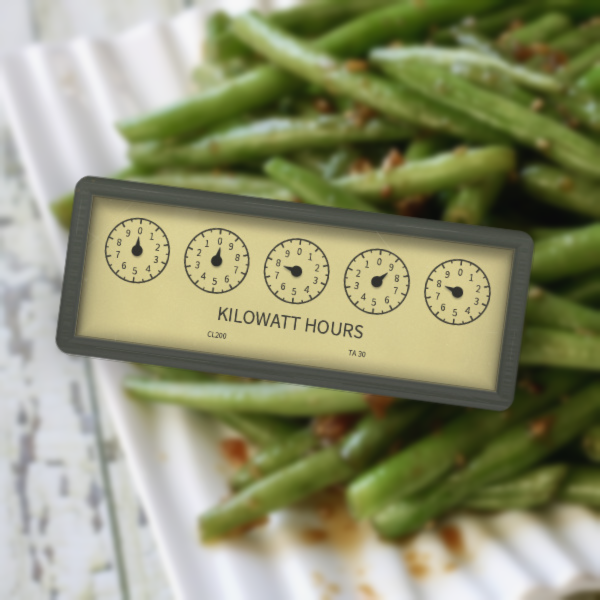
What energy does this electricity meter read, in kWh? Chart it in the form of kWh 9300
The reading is kWh 99788
